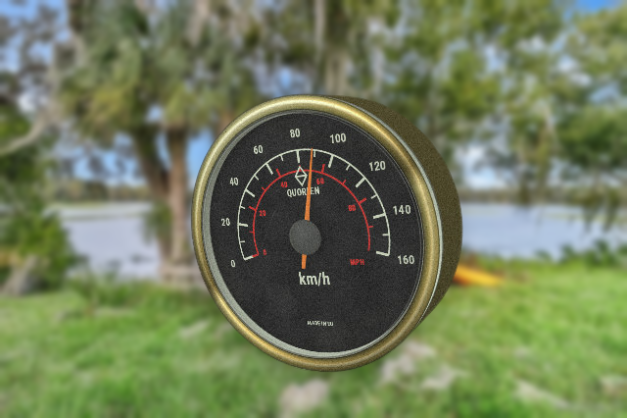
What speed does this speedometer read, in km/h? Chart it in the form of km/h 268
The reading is km/h 90
